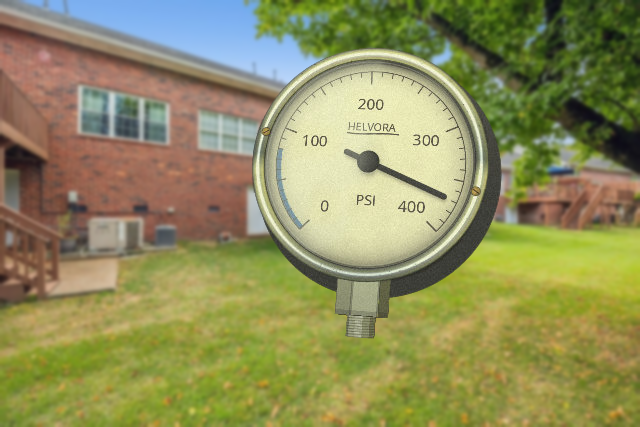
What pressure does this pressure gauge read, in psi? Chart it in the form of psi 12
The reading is psi 370
